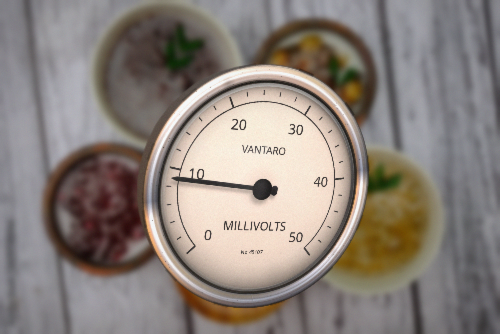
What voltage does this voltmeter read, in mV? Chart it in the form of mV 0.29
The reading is mV 9
